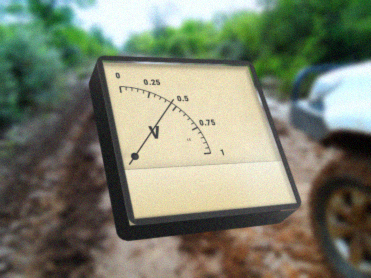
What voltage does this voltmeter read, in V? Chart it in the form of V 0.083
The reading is V 0.45
